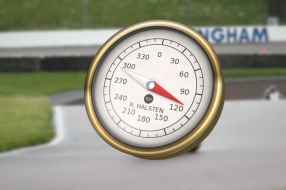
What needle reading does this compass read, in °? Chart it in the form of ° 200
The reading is ° 110
